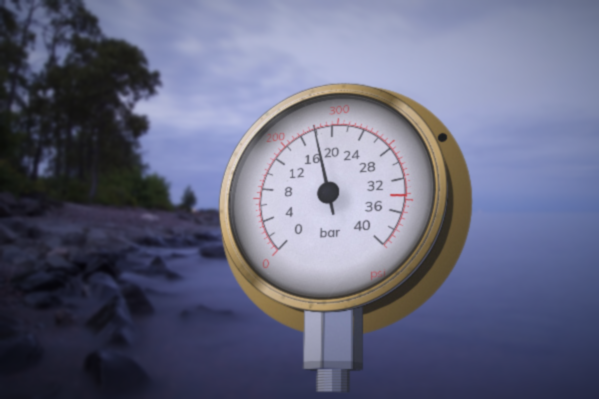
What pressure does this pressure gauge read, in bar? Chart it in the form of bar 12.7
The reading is bar 18
